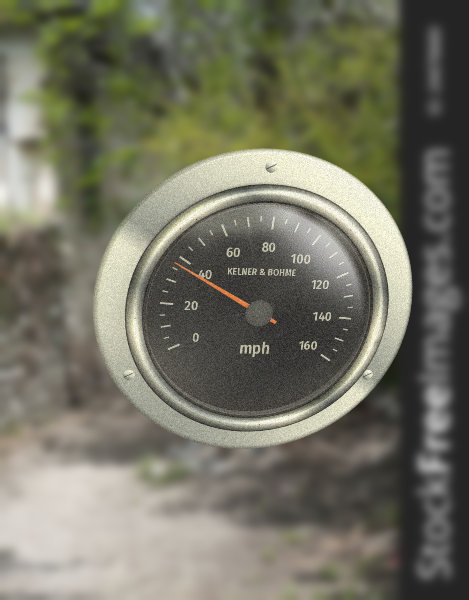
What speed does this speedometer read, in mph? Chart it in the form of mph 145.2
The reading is mph 37.5
